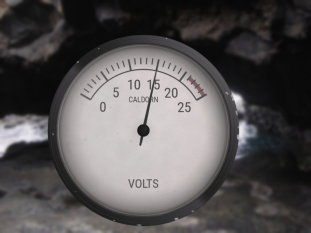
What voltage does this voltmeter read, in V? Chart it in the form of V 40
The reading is V 15
